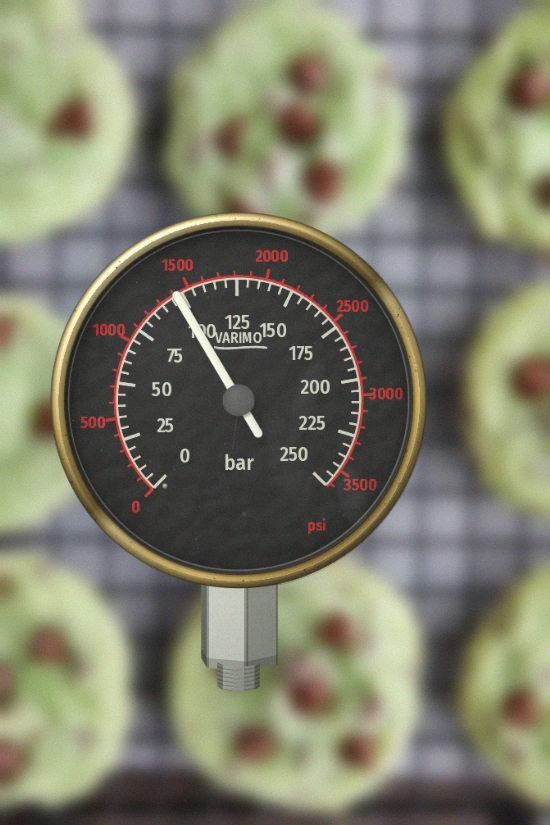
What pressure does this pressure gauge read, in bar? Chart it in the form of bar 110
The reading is bar 97.5
